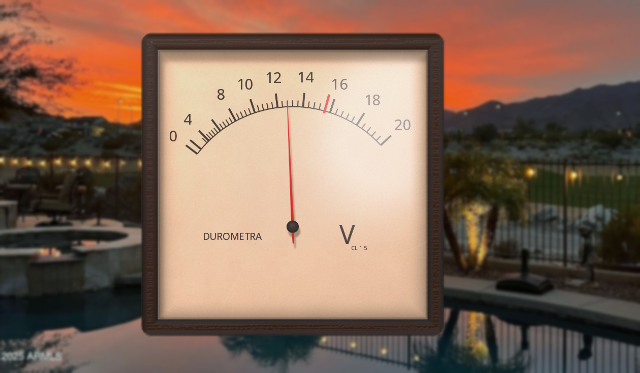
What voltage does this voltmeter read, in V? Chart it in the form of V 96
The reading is V 12.8
